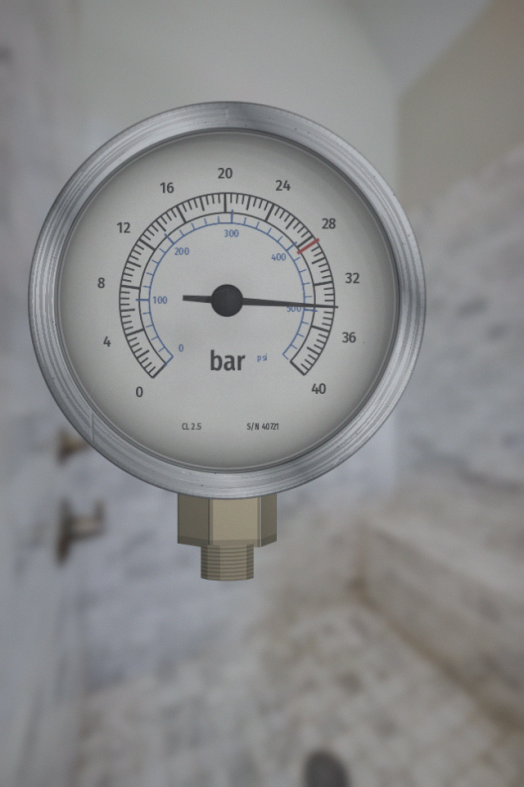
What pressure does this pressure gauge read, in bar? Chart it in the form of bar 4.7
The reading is bar 34
